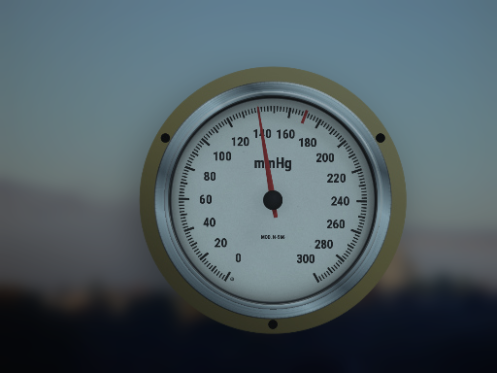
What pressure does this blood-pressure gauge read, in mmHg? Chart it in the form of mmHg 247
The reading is mmHg 140
